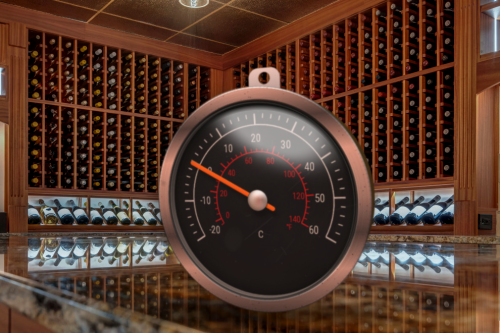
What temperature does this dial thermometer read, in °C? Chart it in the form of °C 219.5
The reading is °C 0
